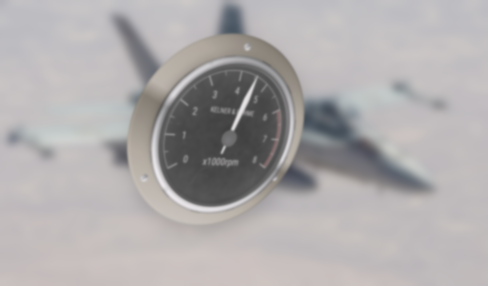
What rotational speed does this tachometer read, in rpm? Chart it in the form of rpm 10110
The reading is rpm 4500
